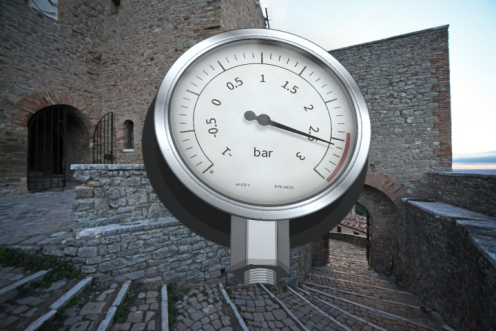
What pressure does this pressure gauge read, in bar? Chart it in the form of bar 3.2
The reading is bar 2.6
